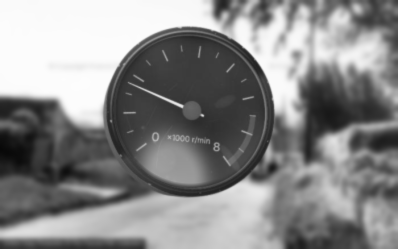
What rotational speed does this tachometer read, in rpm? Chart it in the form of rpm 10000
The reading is rpm 1750
